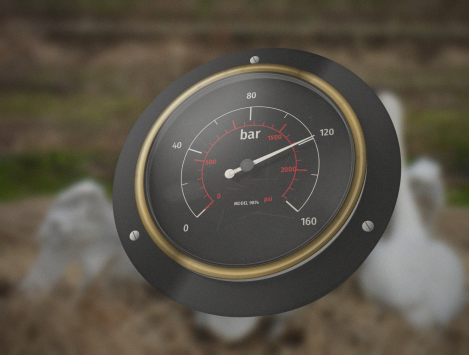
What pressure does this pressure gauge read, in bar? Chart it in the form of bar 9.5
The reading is bar 120
